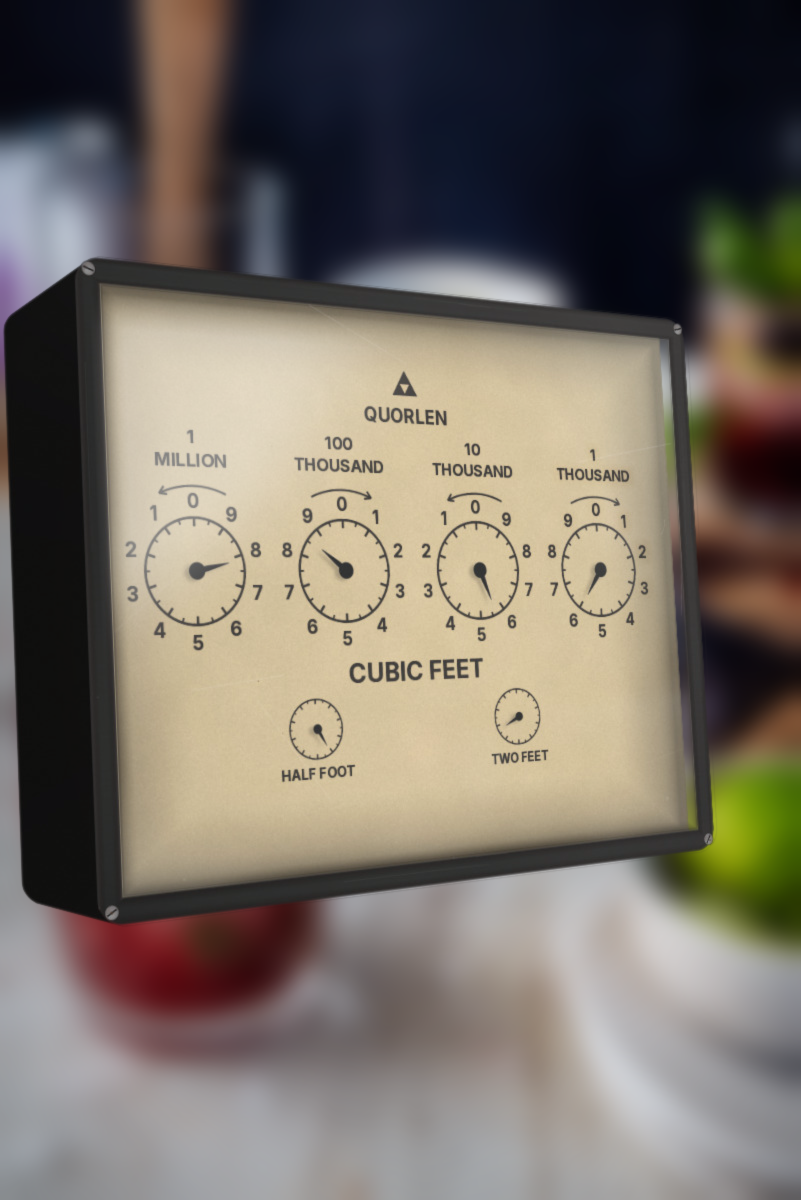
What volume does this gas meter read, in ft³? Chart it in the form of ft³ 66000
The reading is ft³ 785600
